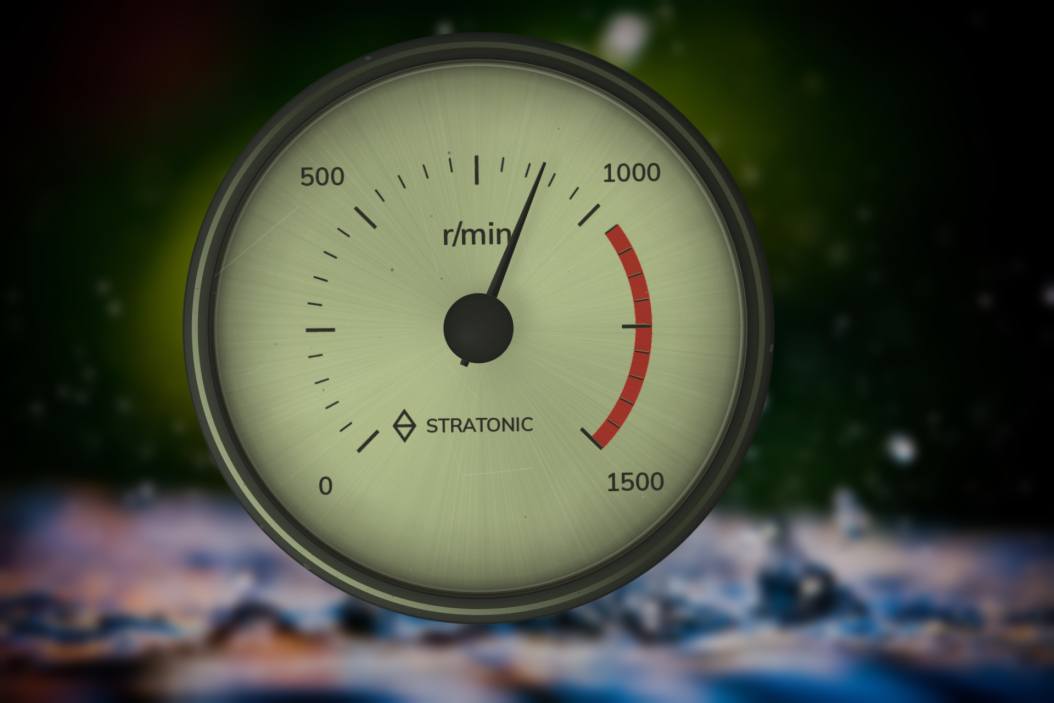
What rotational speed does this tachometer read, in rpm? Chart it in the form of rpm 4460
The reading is rpm 875
